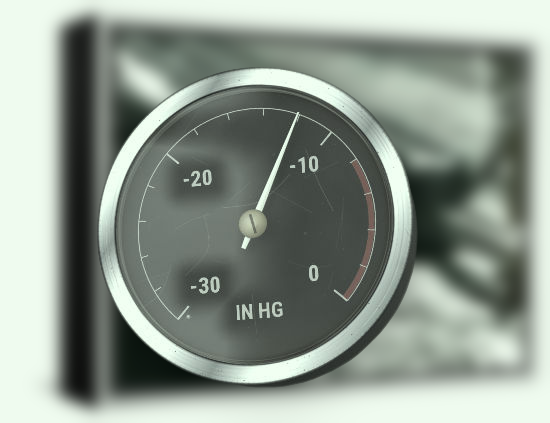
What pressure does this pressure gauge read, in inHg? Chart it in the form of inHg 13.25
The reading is inHg -12
